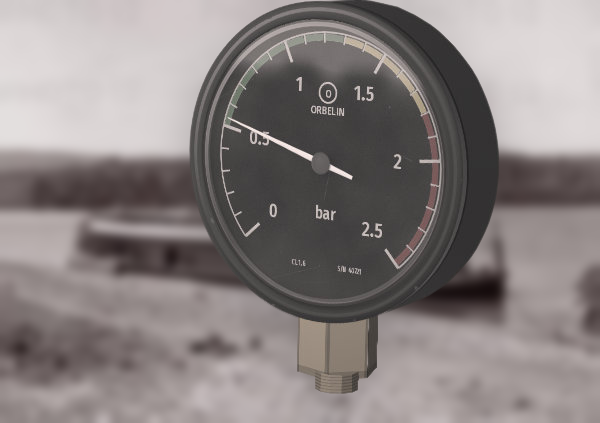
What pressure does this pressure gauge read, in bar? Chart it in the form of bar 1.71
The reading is bar 0.55
